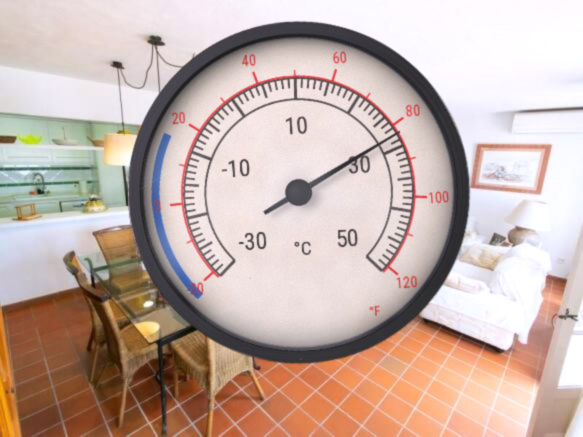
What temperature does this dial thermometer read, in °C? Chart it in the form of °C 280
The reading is °C 28
